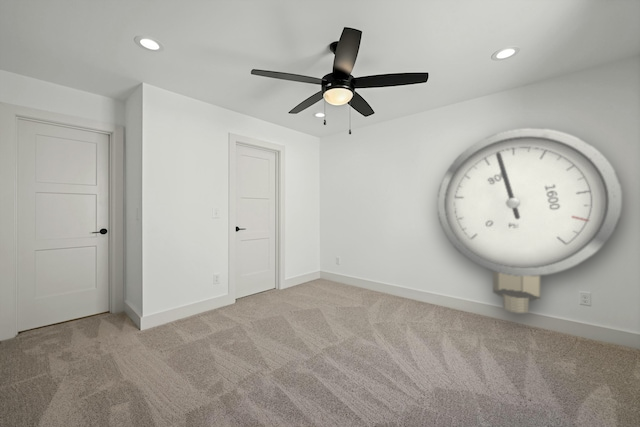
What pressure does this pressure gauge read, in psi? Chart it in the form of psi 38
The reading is psi 900
